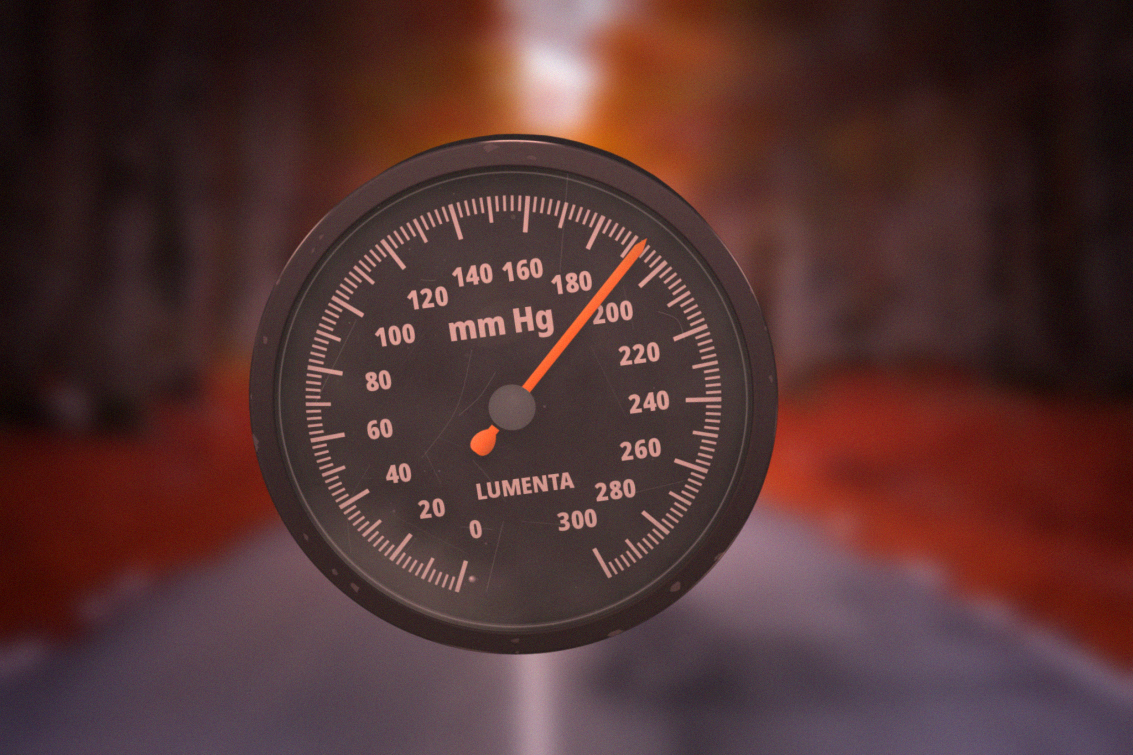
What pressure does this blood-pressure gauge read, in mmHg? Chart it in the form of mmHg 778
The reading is mmHg 192
